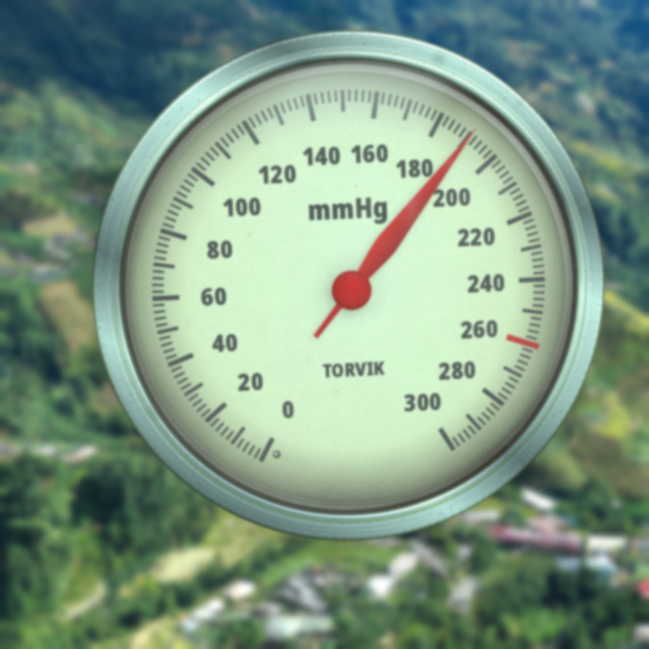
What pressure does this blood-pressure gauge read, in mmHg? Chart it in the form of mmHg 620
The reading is mmHg 190
